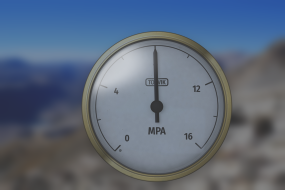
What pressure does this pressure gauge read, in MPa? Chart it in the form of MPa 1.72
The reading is MPa 8
